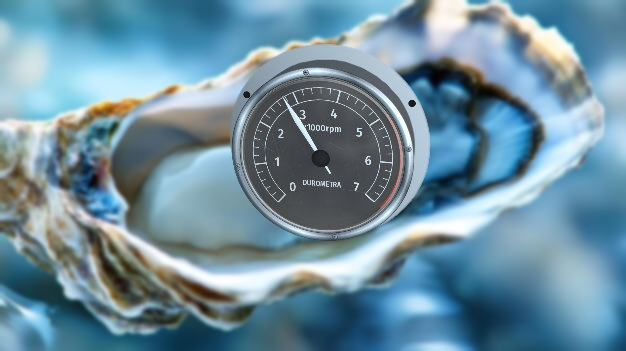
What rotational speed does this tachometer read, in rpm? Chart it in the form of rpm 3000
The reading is rpm 2800
